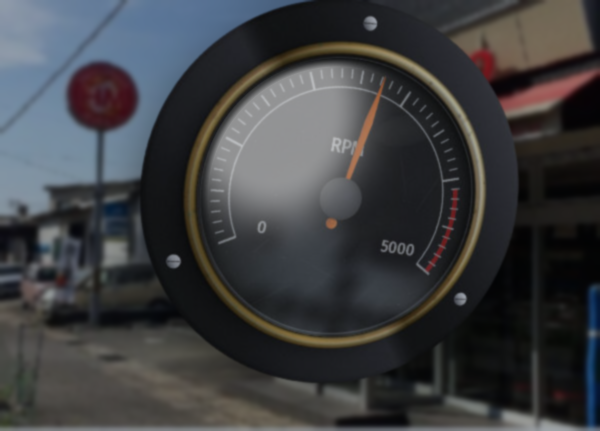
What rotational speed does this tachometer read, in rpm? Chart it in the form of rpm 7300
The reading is rpm 2700
